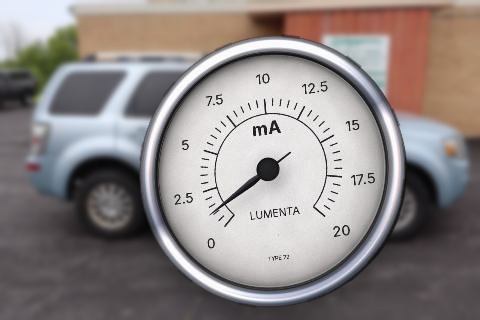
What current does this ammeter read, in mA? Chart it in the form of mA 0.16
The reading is mA 1
